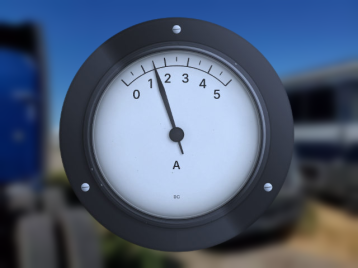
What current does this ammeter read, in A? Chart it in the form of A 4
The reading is A 1.5
